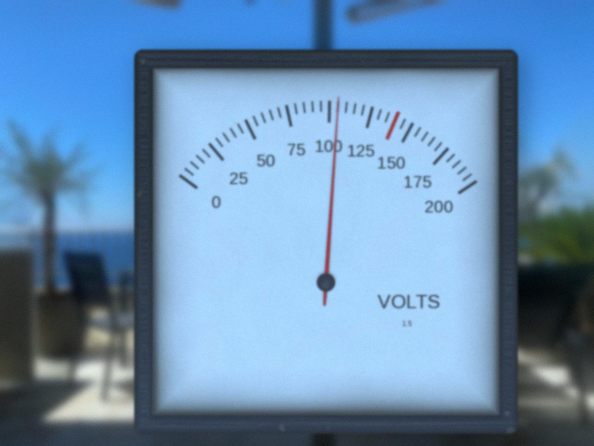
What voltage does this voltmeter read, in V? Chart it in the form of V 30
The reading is V 105
